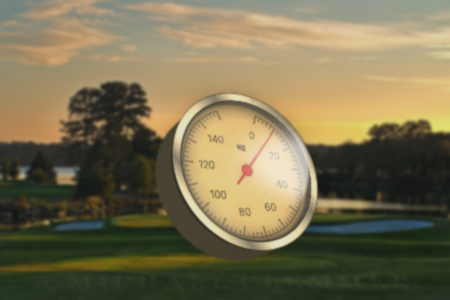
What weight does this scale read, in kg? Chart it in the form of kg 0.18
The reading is kg 10
